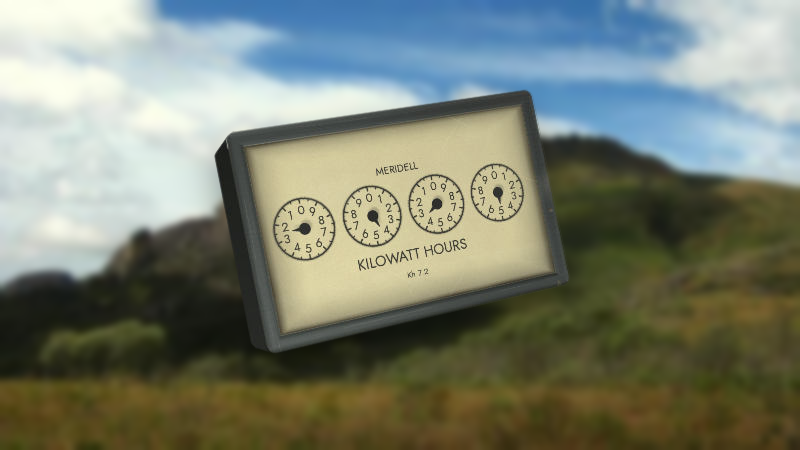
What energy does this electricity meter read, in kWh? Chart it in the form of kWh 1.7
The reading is kWh 2435
